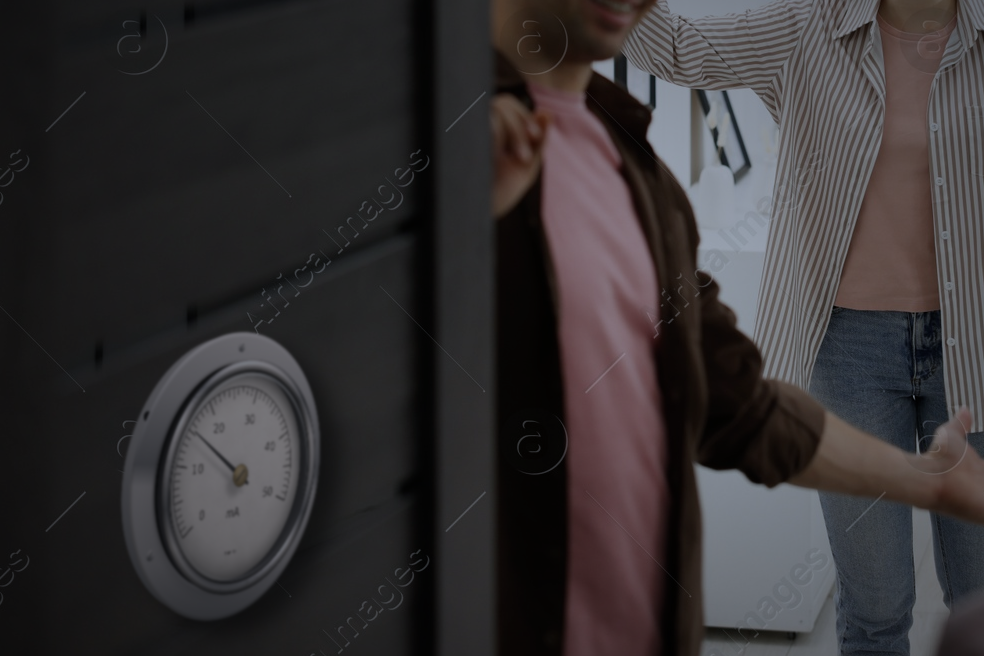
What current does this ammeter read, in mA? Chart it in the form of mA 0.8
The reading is mA 15
